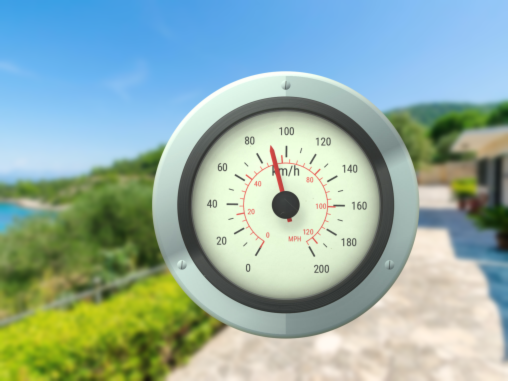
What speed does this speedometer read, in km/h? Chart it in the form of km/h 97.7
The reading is km/h 90
